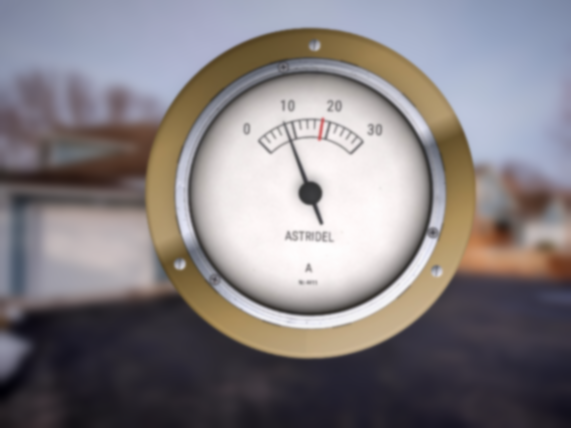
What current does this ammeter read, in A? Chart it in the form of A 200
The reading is A 8
